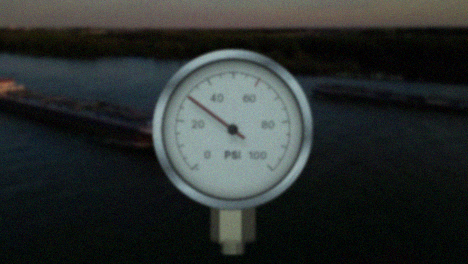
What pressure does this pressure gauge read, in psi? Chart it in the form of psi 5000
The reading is psi 30
